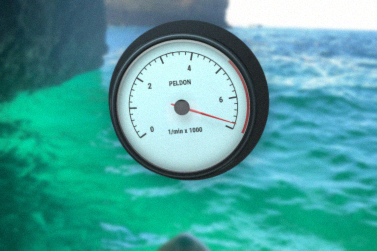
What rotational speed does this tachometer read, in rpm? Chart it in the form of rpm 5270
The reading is rpm 6800
